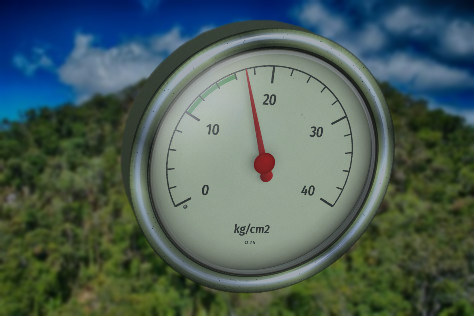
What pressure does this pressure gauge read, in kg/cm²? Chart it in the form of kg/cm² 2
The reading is kg/cm² 17
